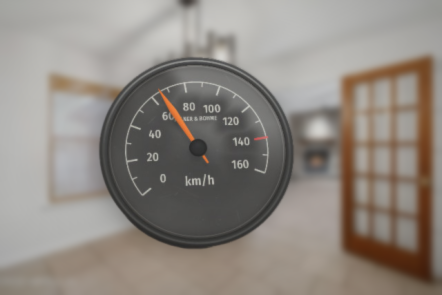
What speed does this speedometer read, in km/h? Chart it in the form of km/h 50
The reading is km/h 65
